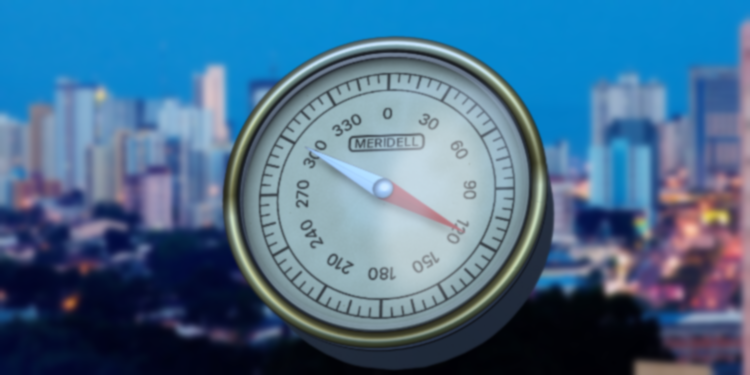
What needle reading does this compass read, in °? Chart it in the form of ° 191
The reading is ° 120
